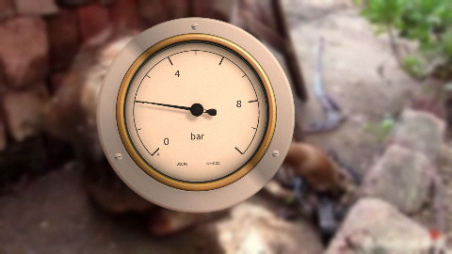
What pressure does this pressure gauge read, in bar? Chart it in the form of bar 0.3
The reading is bar 2
